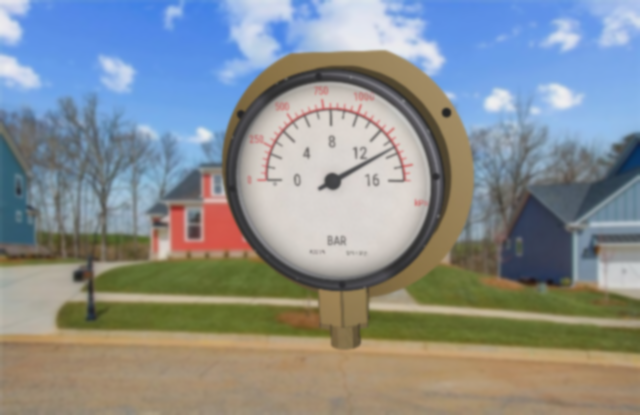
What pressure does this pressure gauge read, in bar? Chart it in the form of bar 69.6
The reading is bar 13.5
